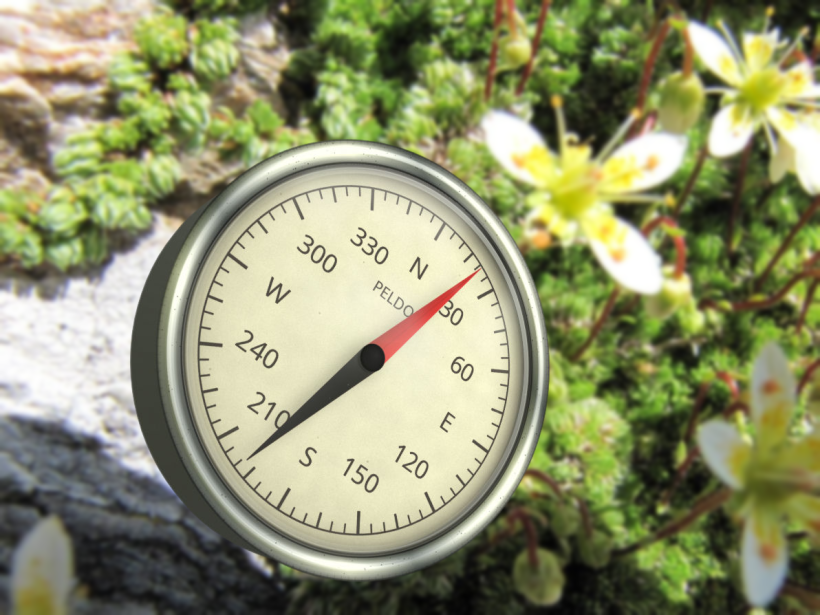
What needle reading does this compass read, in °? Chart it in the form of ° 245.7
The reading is ° 20
